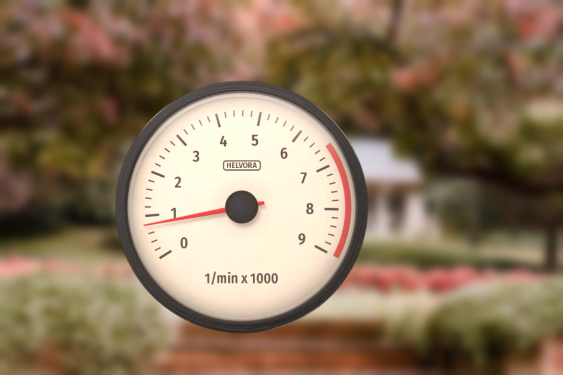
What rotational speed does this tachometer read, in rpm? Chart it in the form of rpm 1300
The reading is rpm 800
